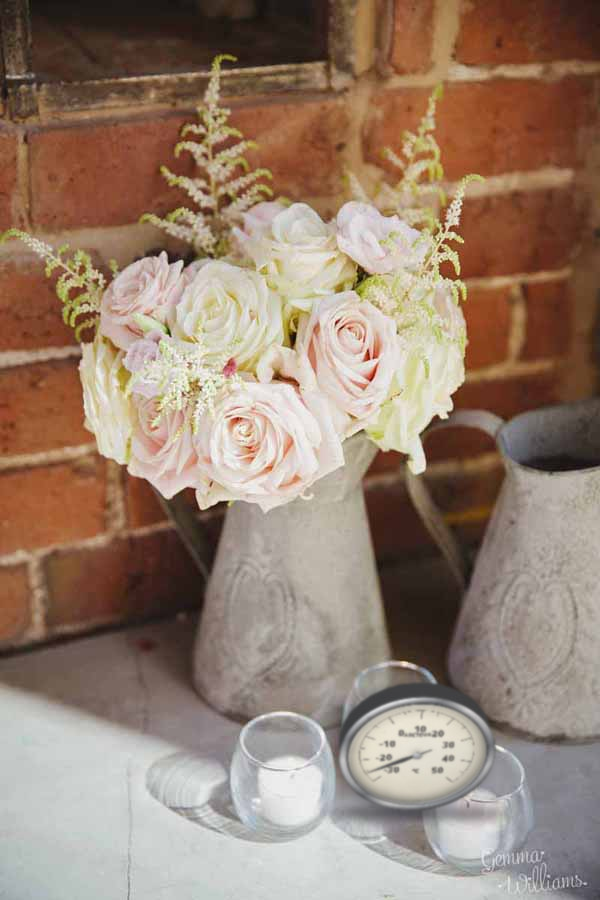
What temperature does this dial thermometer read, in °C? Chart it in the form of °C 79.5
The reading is °C -25
